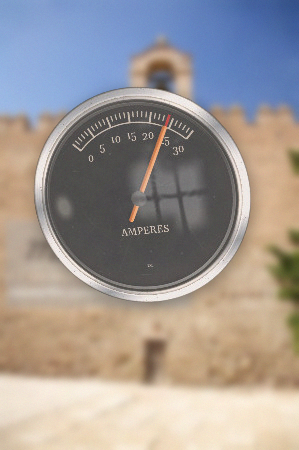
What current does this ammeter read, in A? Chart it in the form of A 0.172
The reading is A 24
